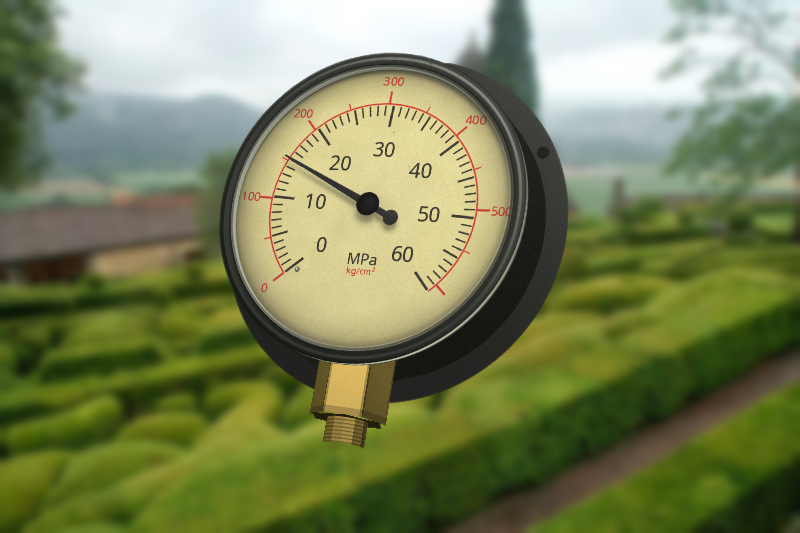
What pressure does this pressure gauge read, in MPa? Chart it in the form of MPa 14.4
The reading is MPa 15
